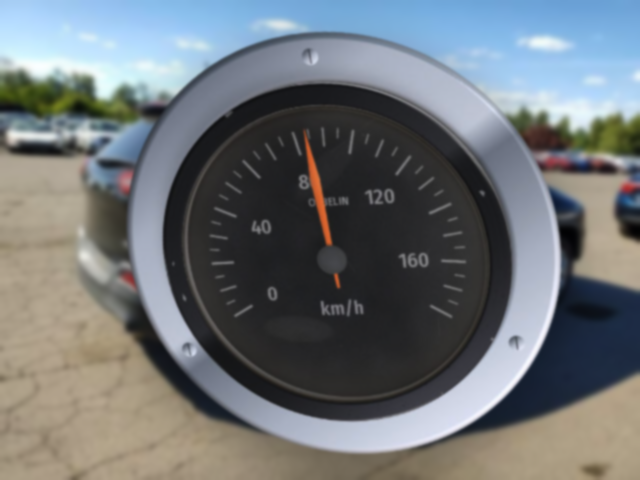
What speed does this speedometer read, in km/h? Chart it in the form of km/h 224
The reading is km/h 85
